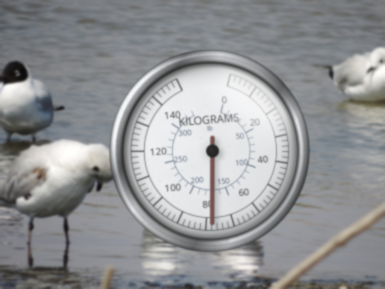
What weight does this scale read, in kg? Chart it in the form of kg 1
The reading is kg 78
